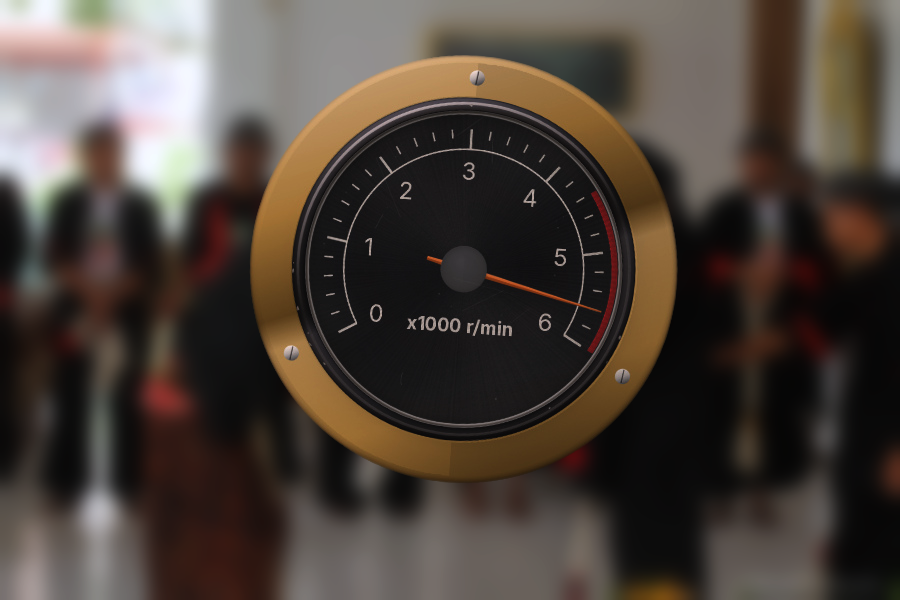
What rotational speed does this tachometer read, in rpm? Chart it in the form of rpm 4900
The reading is rpm 5600
